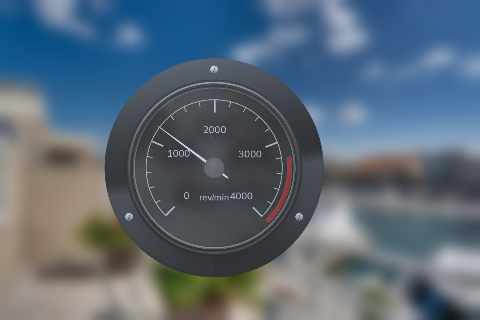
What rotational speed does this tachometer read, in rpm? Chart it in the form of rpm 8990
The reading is rpm 1200
